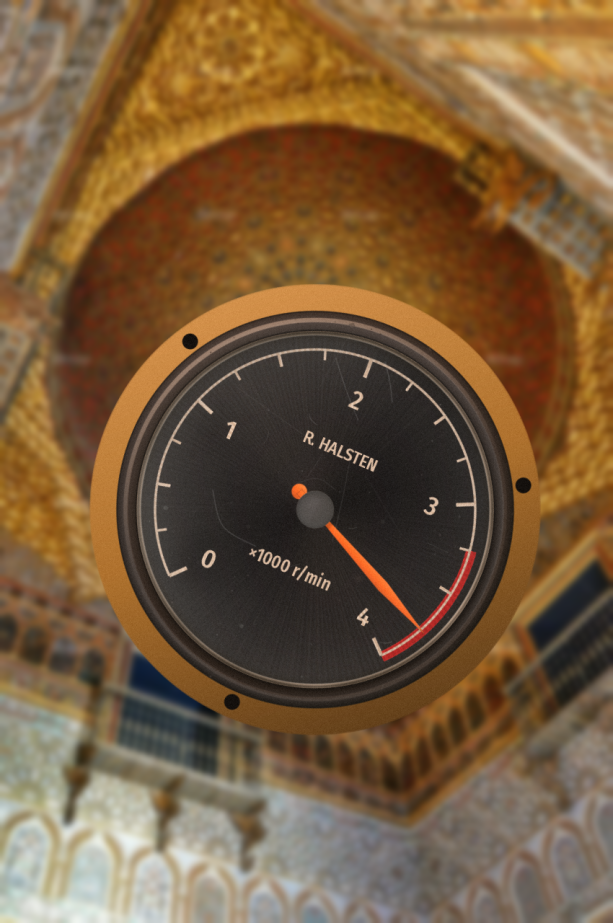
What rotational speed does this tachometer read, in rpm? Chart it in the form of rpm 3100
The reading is rpm 3750
